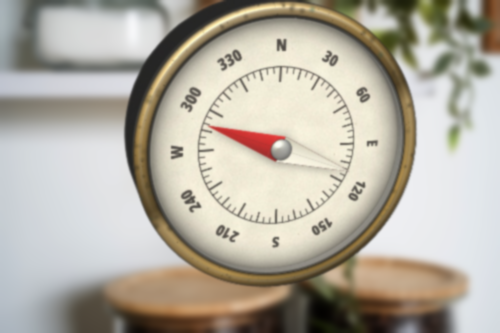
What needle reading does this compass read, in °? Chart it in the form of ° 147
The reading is ° 290
